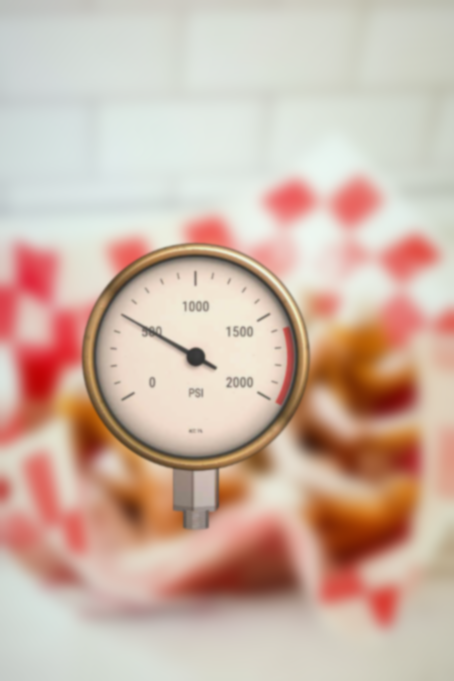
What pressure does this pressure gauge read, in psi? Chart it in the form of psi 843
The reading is psi 500
